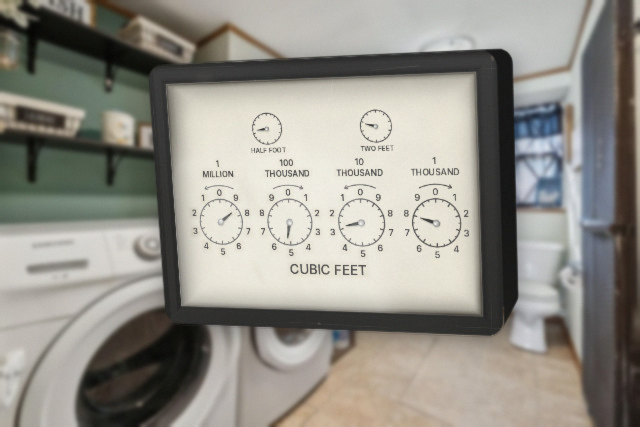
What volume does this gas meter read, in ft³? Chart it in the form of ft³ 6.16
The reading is ft³ 852800
